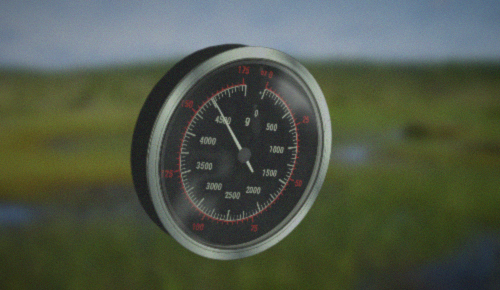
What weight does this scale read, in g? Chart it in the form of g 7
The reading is g 4500
